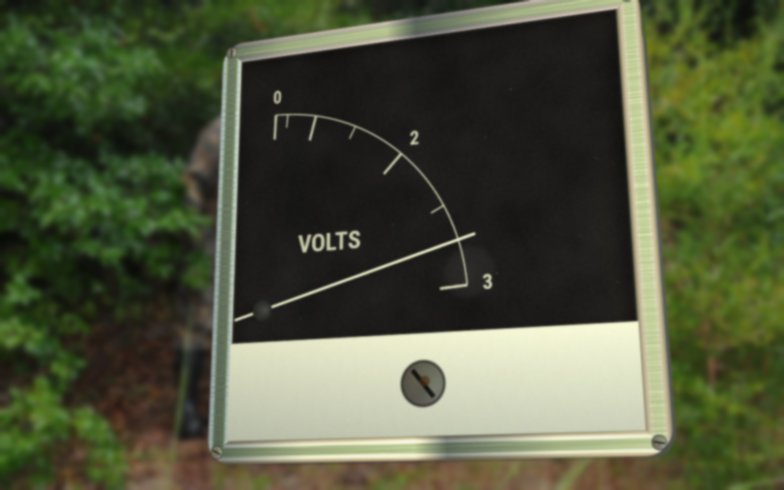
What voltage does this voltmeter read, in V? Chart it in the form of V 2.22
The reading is V 2.75
